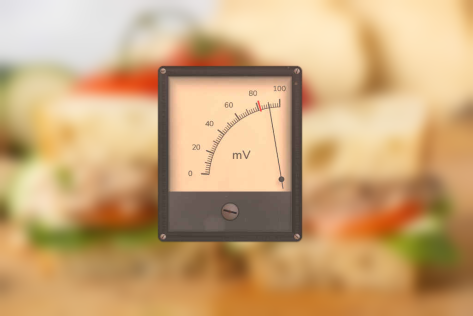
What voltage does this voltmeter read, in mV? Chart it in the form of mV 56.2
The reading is mV 90
